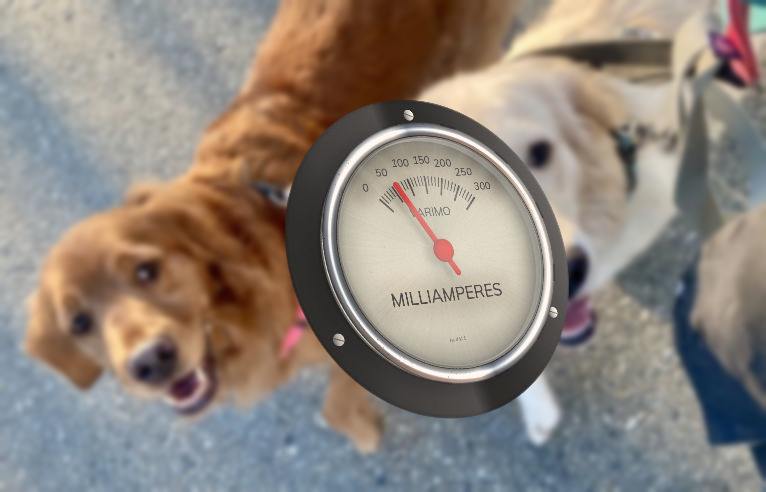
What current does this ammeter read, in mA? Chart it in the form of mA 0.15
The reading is mA 50
